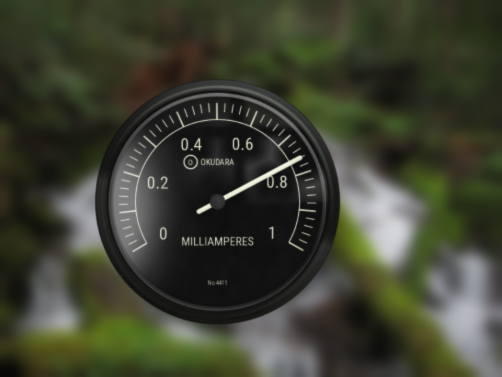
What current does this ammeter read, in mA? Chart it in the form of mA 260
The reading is mA 0.76
